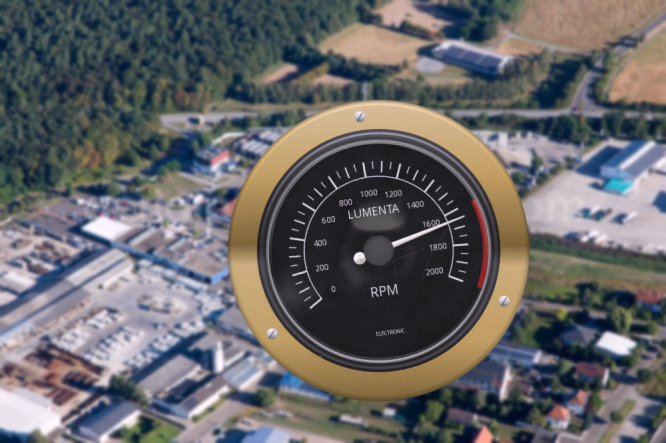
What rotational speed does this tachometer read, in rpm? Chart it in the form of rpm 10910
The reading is rpm 1650
